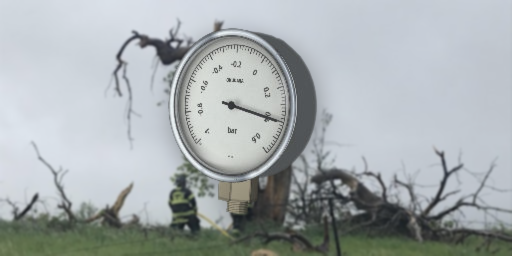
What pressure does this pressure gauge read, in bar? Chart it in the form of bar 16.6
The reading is bar 0.4
